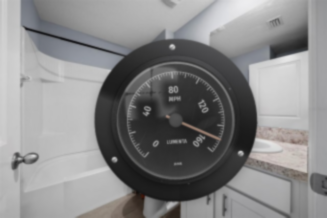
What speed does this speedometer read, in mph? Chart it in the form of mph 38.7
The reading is mph 150
